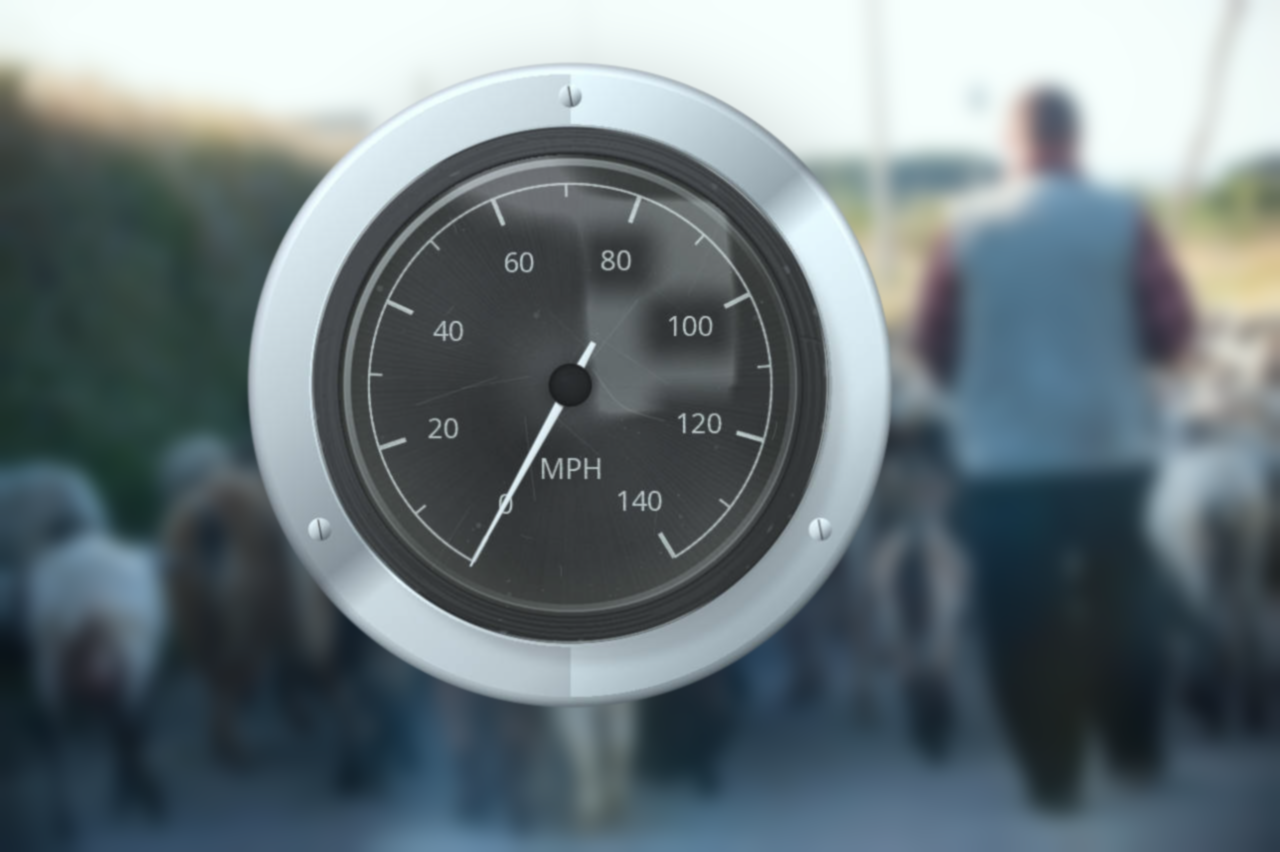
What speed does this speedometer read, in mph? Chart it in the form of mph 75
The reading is mph 0
